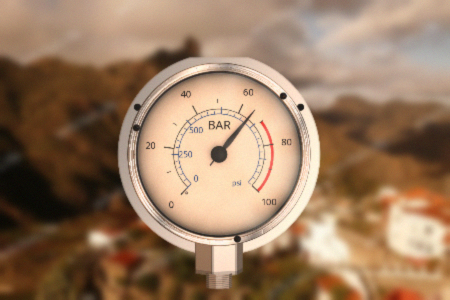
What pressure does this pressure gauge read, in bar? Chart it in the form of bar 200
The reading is bar 65
